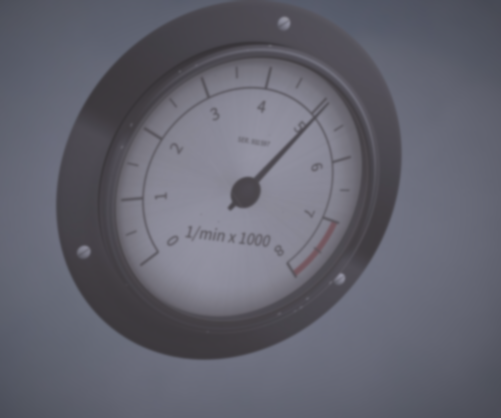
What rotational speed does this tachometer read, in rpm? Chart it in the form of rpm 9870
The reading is rpm 5000
